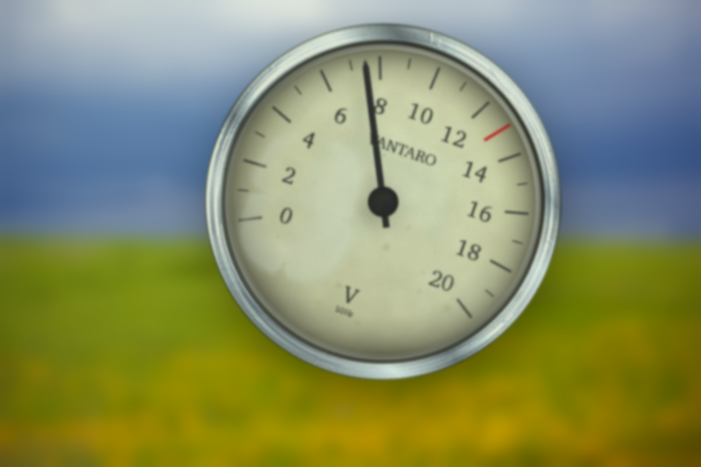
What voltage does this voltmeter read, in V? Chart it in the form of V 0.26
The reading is V 7.5
